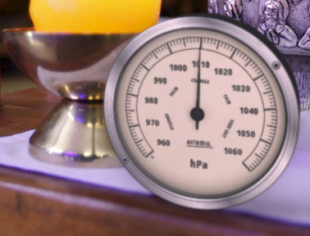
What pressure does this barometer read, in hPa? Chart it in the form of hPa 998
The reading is hPa 1010
